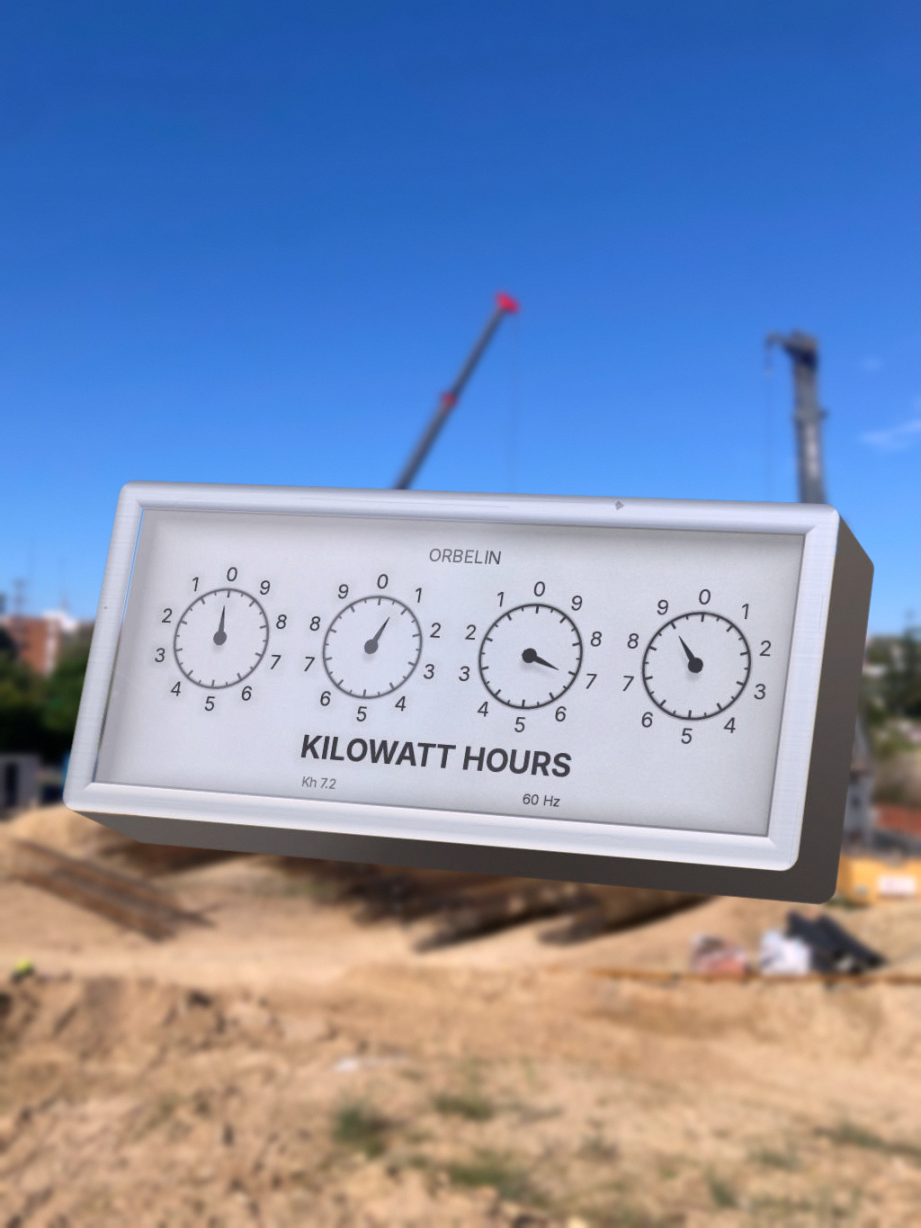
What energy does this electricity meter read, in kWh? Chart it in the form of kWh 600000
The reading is kWh 69
